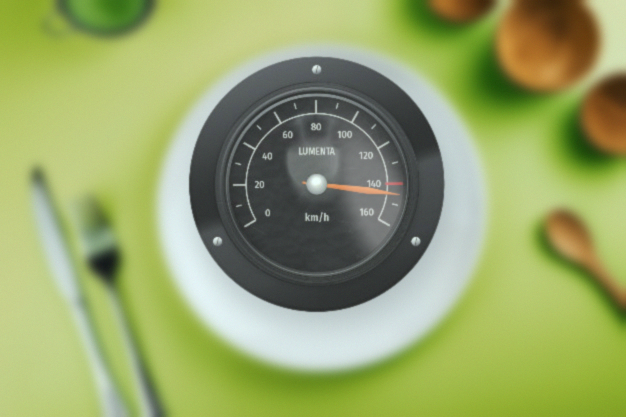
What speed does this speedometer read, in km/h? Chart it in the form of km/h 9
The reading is km/h 145
